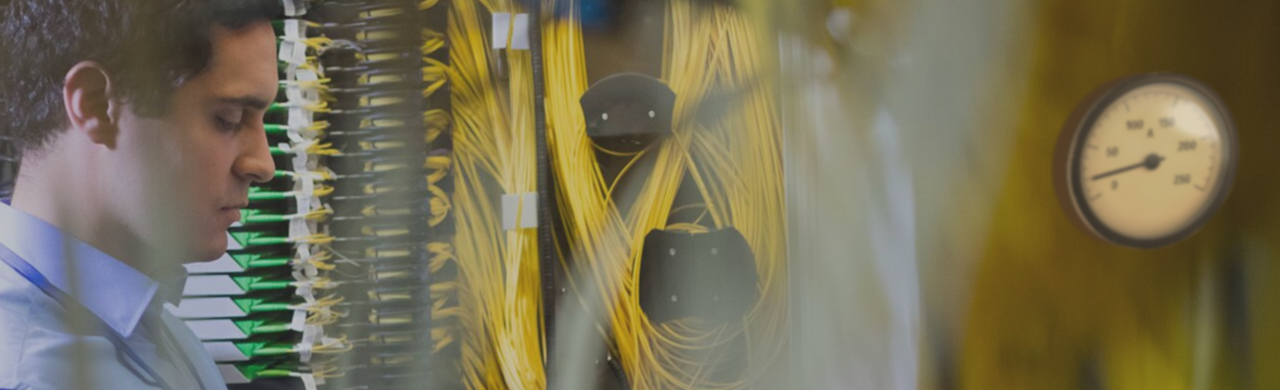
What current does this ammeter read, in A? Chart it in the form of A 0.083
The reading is A 20
